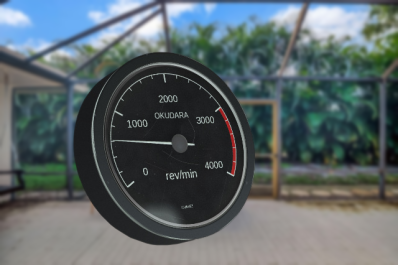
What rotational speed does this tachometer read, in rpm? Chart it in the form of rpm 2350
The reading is rpm 600
